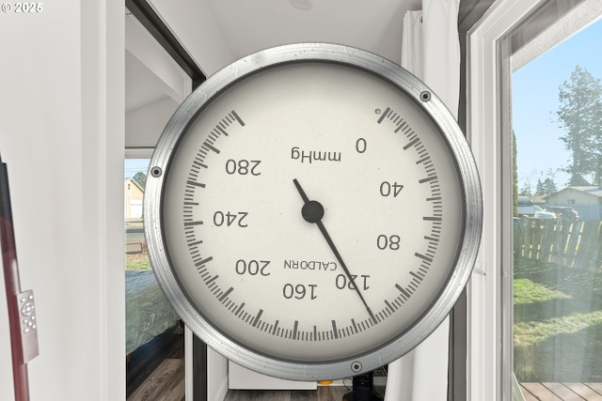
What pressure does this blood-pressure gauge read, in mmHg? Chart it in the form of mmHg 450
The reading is mmHg 120
